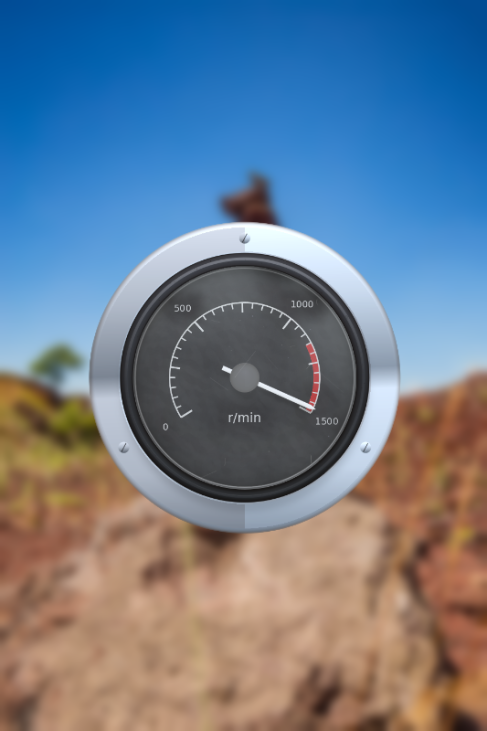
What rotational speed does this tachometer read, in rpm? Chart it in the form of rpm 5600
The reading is rpm 1475
